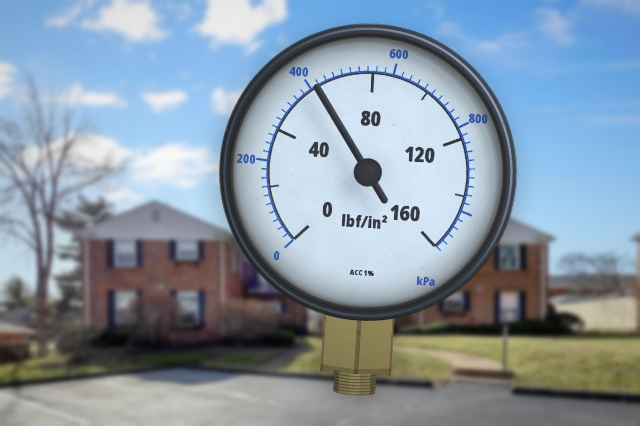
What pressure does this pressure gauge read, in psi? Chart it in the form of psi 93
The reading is psi 60
